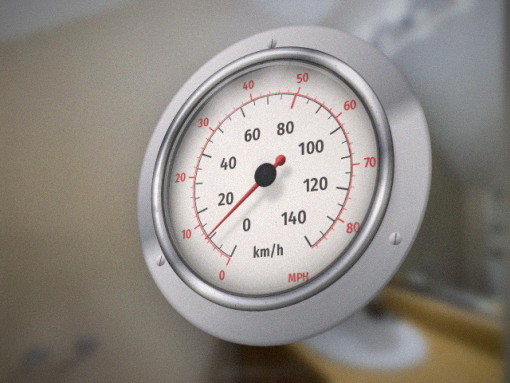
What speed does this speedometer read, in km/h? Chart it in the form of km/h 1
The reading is km/h 10
